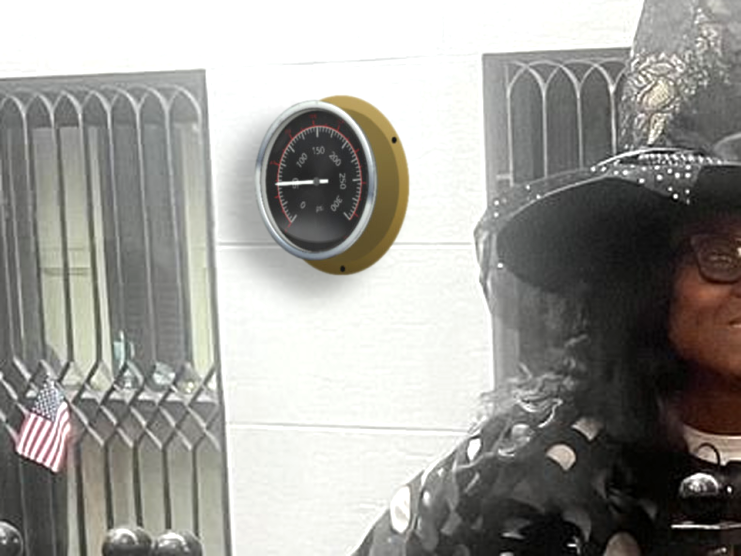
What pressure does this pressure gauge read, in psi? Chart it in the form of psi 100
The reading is psi 50
